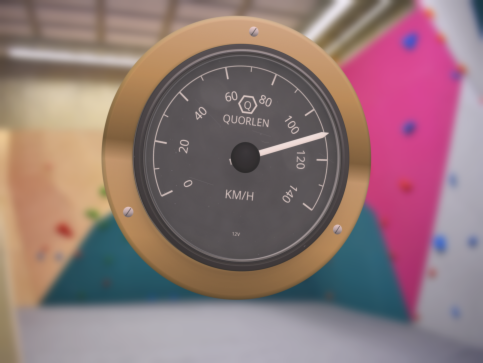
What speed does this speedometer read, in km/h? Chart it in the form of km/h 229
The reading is km/h 110
